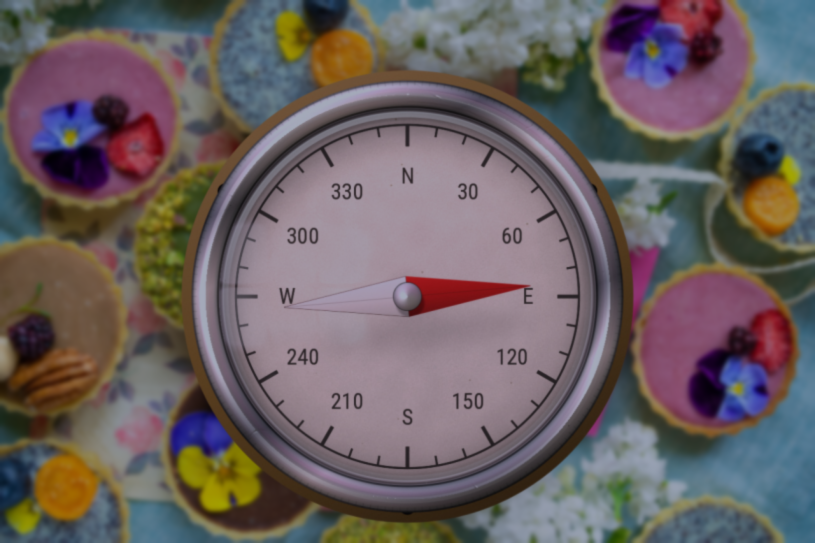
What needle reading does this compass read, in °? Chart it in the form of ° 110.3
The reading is ° 85
